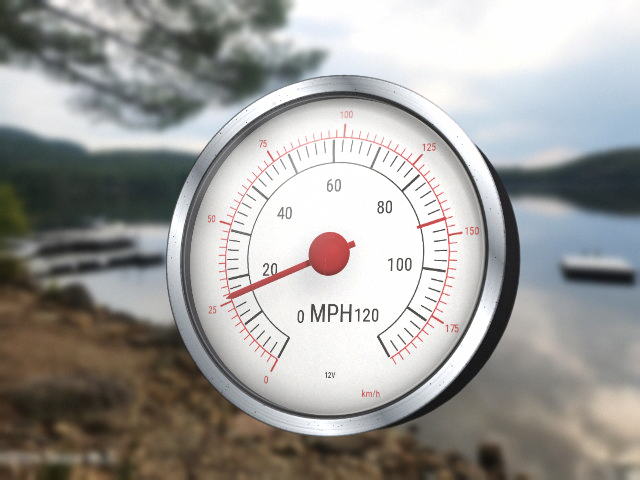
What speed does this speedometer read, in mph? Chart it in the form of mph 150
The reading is mph 16
